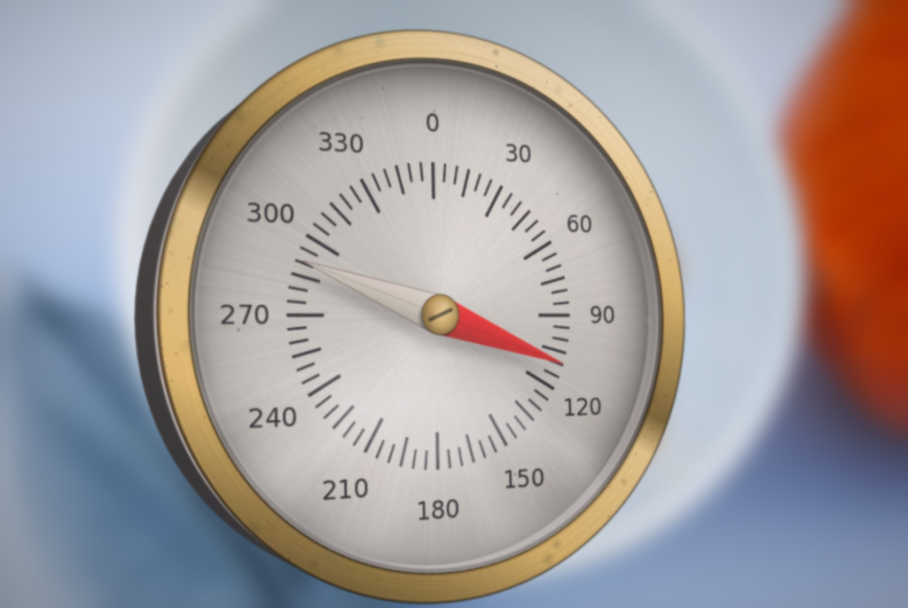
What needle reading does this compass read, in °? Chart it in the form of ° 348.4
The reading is ° 110
